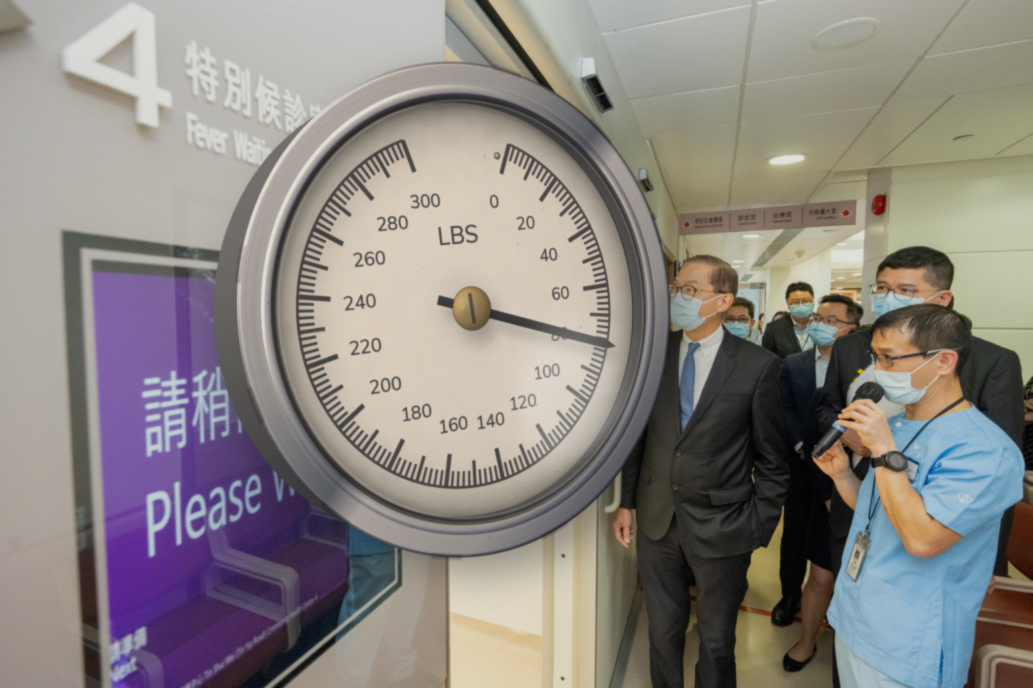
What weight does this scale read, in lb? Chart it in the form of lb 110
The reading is lb 80
